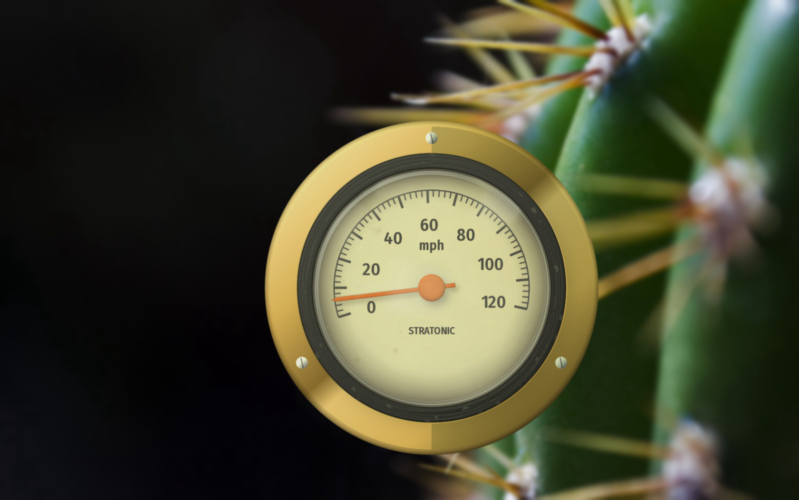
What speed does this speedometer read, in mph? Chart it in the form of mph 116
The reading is mph 6
